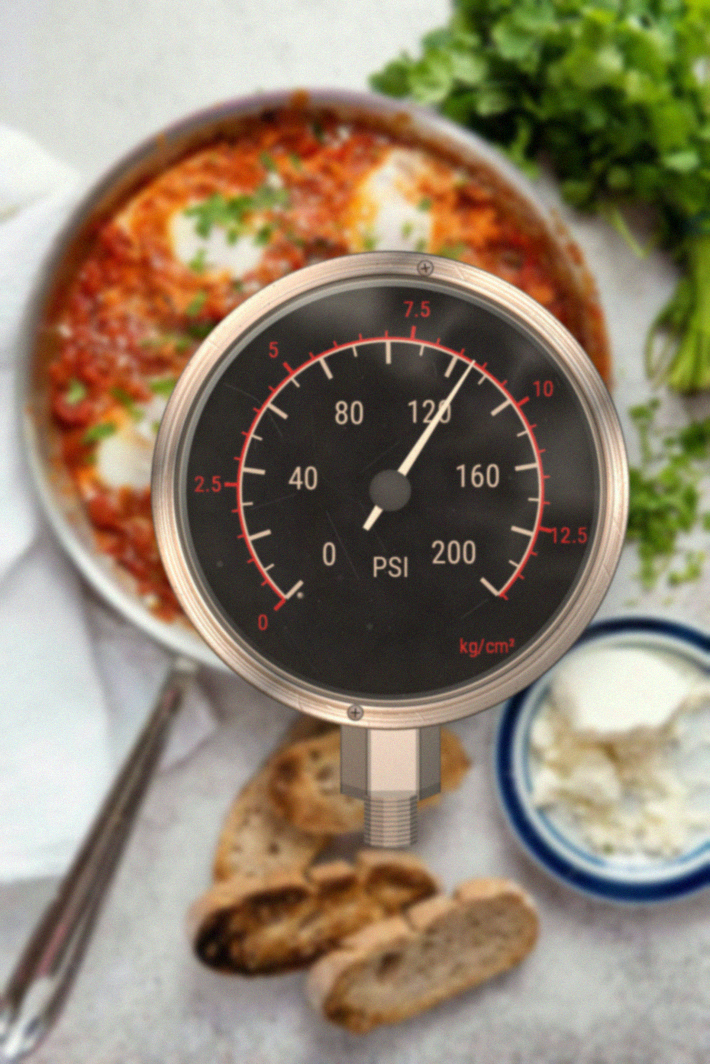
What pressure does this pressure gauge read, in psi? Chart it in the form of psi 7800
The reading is psi 125
